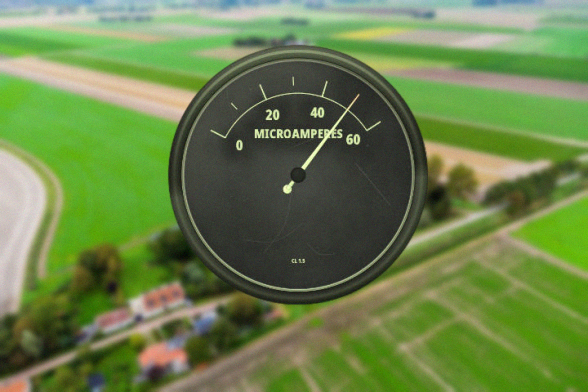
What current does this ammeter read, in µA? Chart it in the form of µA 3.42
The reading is µA 50
